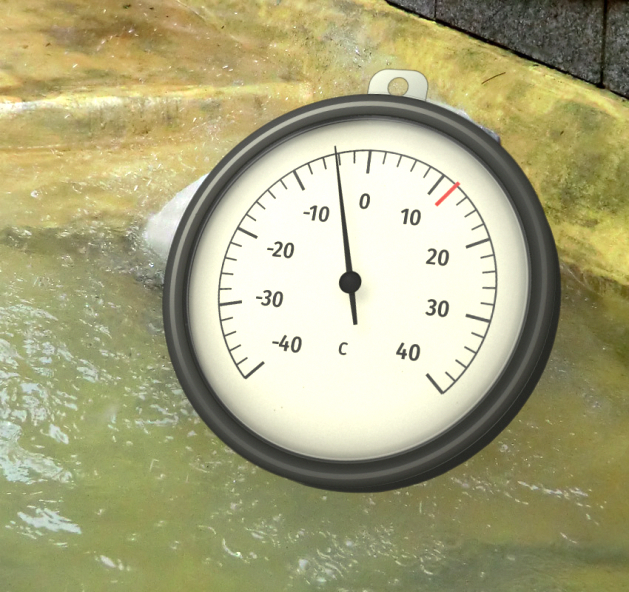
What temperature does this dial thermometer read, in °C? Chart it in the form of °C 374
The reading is °C -4
